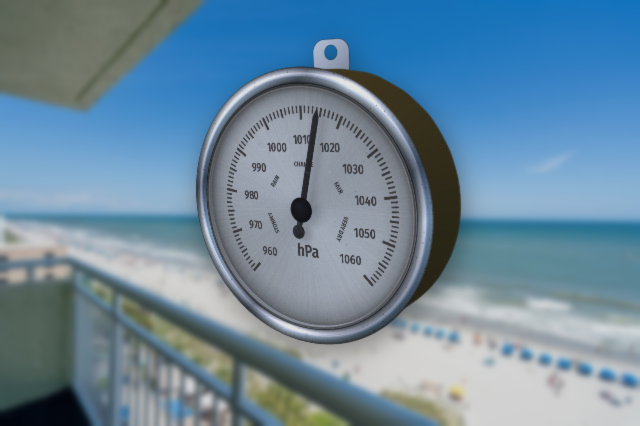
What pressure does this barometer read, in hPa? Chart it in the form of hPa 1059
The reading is hPa 1015
